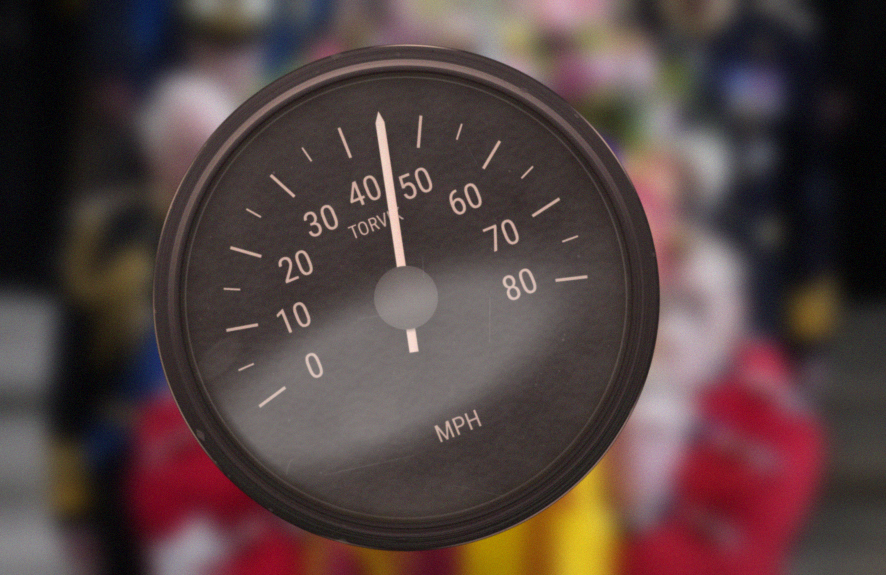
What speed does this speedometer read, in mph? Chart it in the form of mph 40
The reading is mph 45
